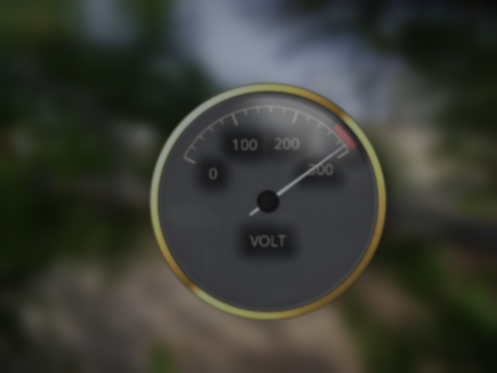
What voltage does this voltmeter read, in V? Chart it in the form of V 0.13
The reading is V 290
